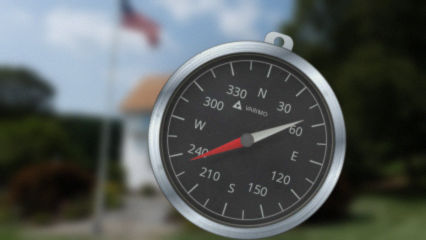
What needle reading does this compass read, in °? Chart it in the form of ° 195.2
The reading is ° 232.5
